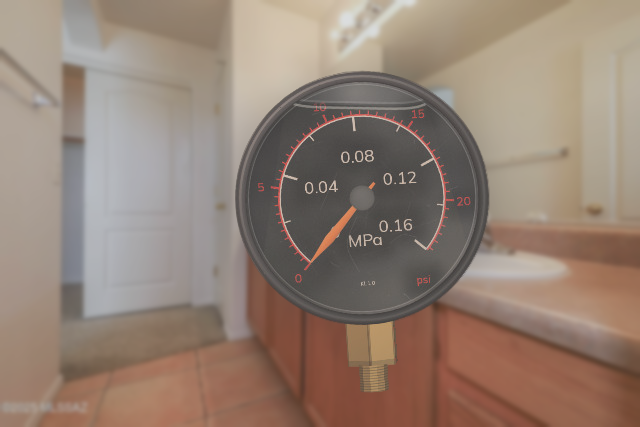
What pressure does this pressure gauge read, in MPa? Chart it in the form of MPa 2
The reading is MPa 0
